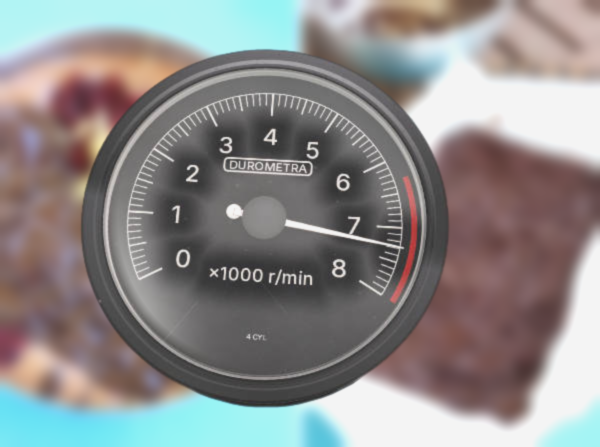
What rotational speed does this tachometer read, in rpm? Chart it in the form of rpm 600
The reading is rpm 7300
